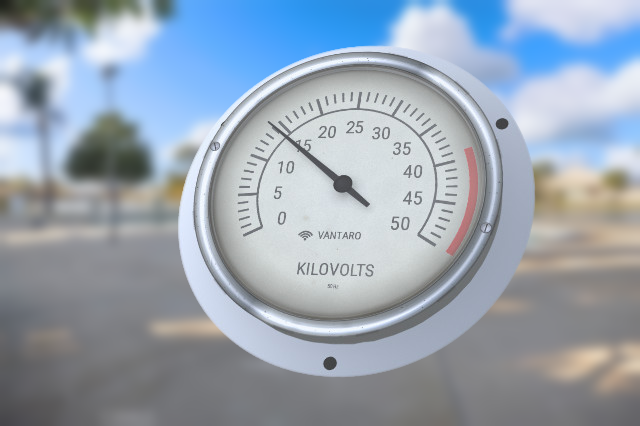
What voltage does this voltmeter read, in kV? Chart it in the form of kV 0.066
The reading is kV 14
